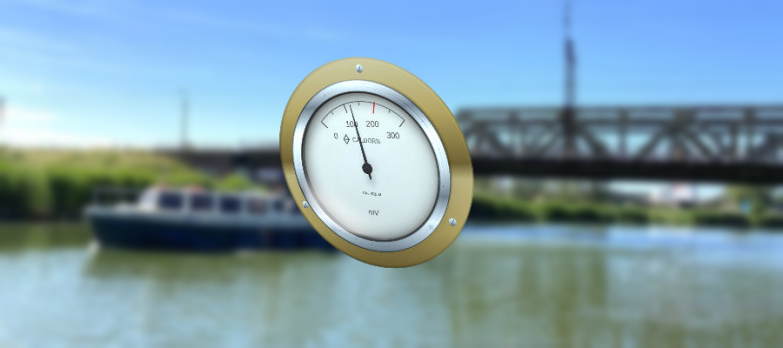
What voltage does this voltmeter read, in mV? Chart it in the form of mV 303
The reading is mV 125
